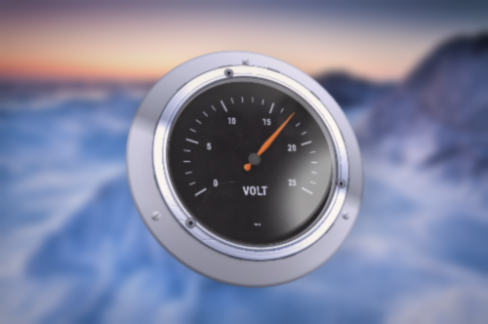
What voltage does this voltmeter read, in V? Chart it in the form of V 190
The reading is V 17
